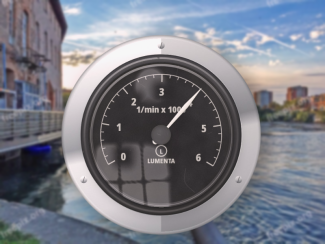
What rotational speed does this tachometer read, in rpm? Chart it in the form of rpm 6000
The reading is rpm 4000
